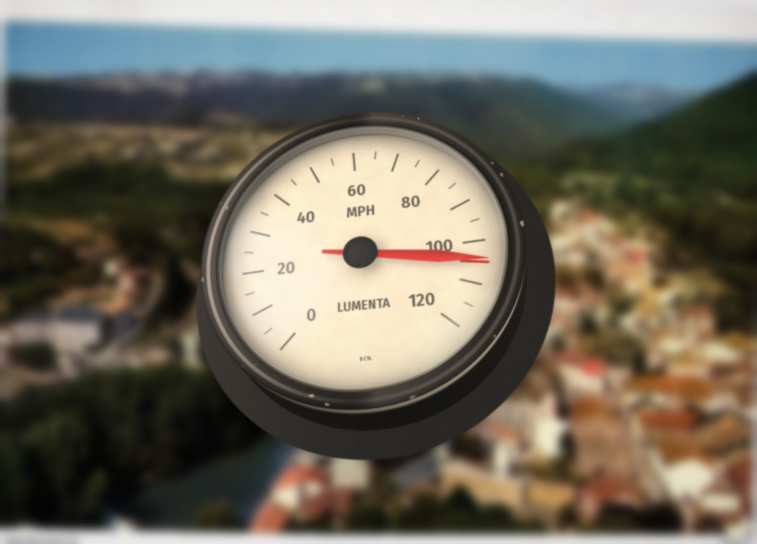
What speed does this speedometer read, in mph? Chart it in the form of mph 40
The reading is mph 105
